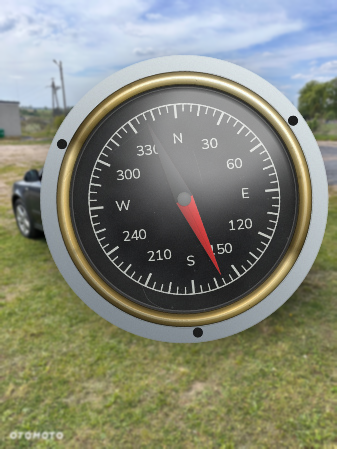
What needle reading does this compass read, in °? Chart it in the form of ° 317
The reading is ° 160
